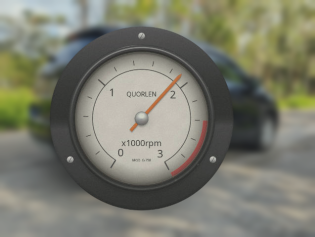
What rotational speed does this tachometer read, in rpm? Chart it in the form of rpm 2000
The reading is rpm 1900
